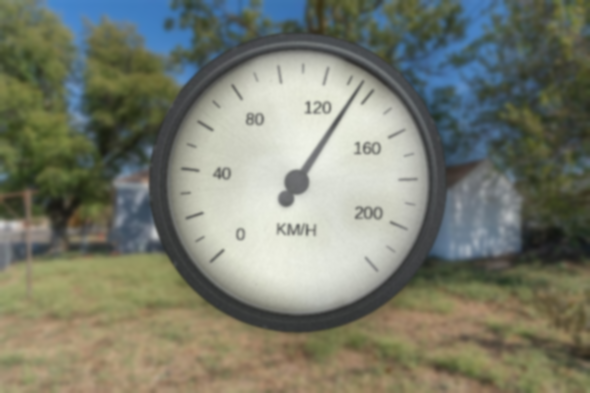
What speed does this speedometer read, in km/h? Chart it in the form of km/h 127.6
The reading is km/h 135
